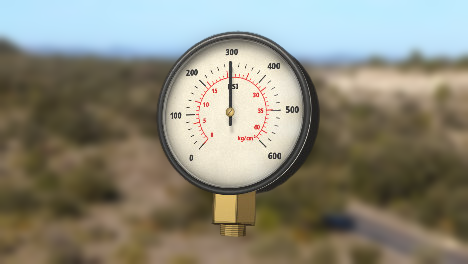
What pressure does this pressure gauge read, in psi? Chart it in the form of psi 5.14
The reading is psi 300
